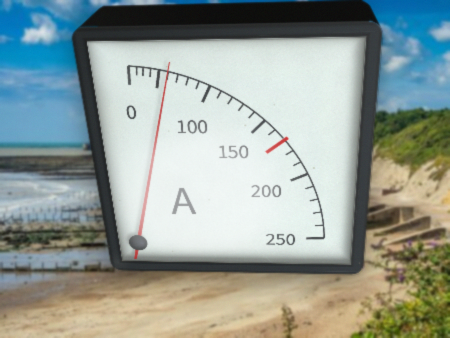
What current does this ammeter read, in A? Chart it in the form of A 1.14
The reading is A 60
